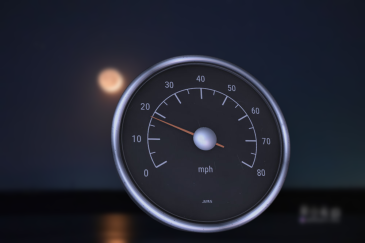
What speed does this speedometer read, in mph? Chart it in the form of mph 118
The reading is mph 17.5
